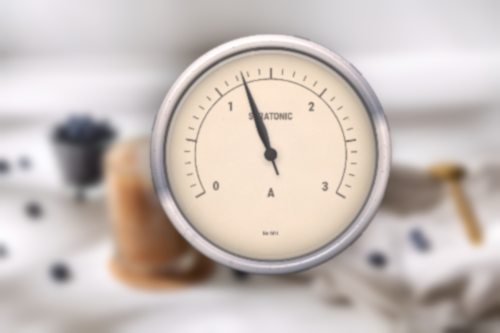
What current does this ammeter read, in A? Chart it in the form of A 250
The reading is A 1.25
